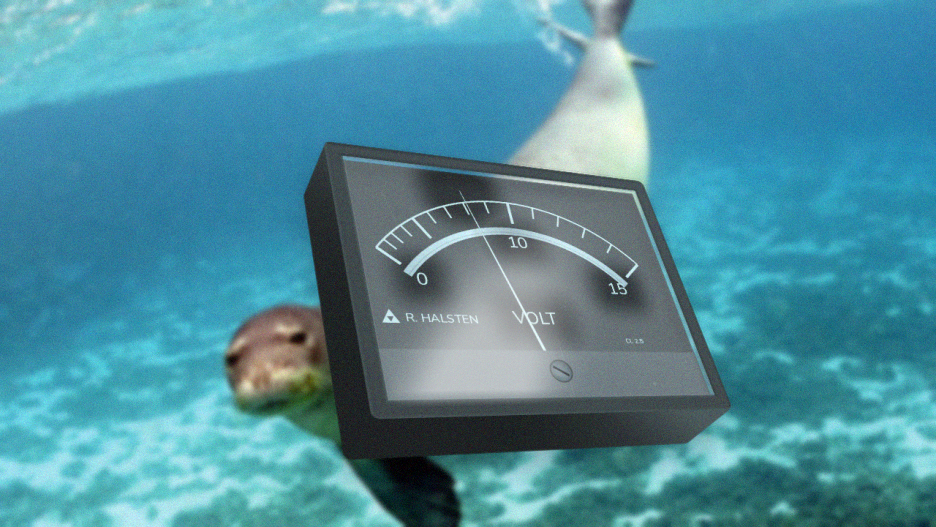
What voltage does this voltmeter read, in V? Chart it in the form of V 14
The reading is V 8
